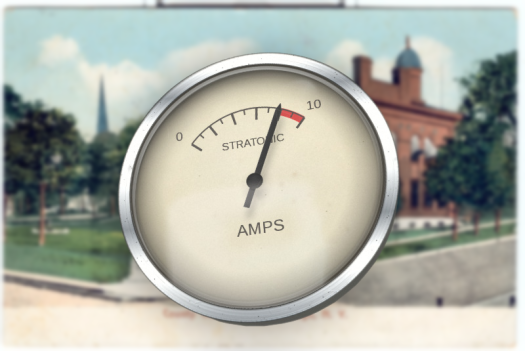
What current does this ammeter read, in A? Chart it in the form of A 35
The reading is A 8
